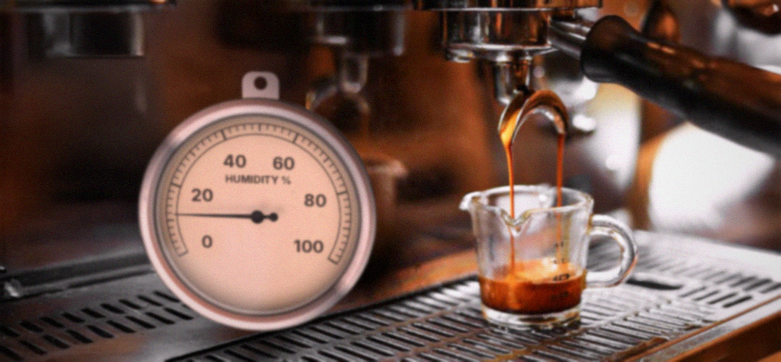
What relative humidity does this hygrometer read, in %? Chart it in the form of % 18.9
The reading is % 12
